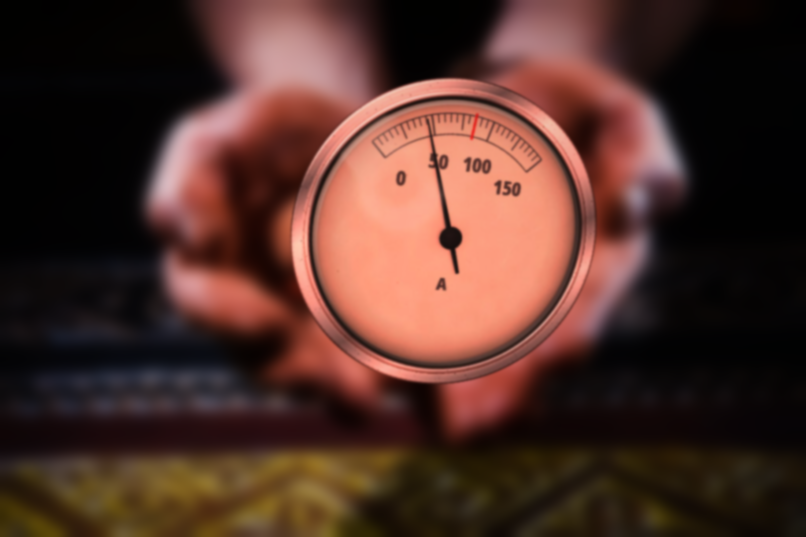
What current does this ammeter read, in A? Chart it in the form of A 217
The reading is A 45
